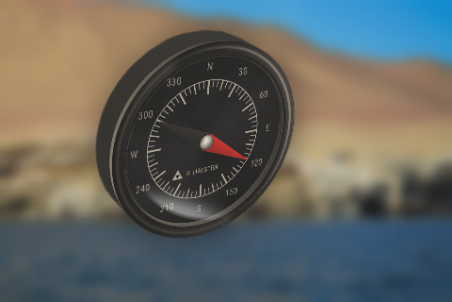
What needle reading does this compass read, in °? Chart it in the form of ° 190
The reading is ° 120
